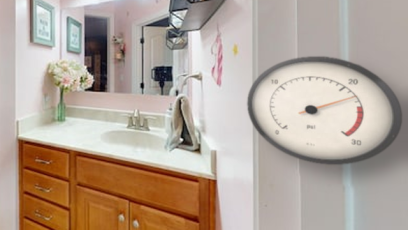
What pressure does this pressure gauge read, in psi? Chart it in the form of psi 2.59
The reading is psi 22
